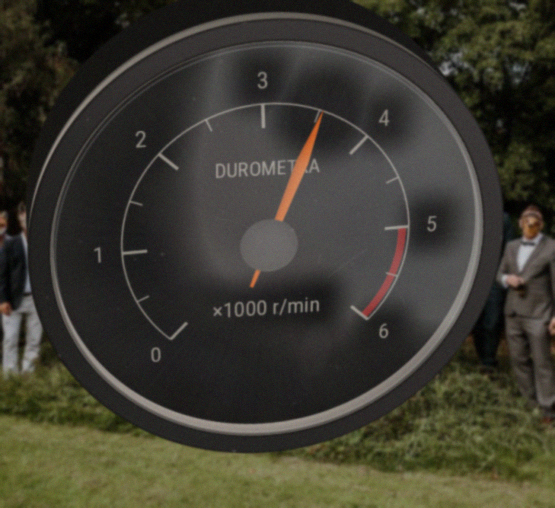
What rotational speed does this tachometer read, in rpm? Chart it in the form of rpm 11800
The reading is rpm 3500
